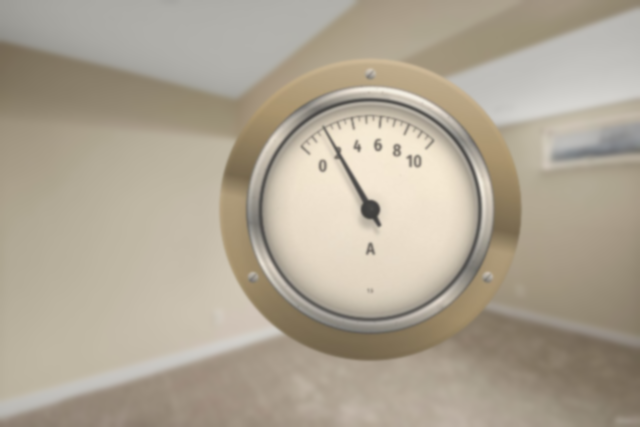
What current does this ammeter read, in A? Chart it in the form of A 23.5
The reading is A 2
